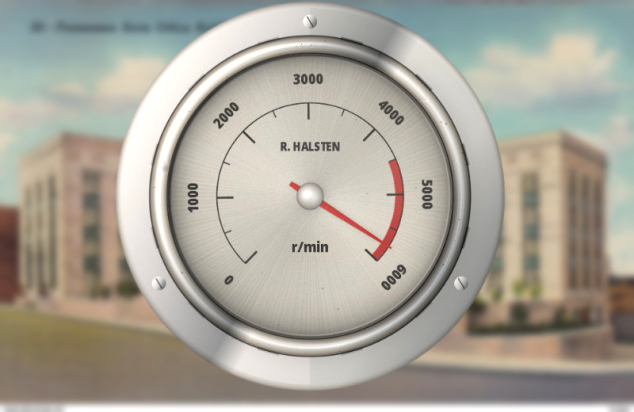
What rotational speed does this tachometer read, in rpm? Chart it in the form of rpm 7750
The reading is rpm 5750
